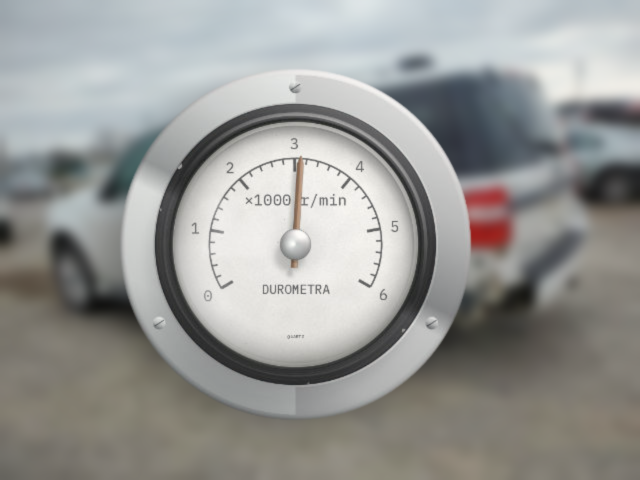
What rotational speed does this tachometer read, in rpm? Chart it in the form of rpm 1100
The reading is rpm 3100
